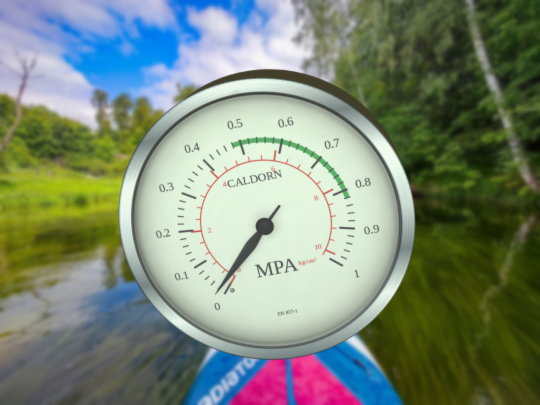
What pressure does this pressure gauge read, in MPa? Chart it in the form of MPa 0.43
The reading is MPa 0.02
